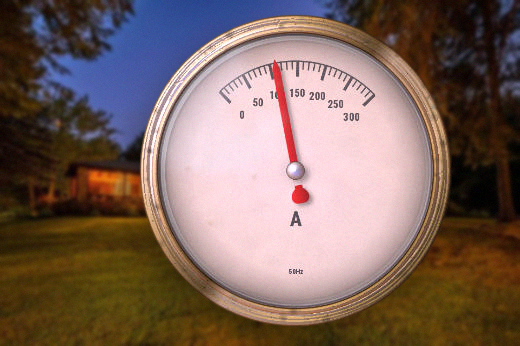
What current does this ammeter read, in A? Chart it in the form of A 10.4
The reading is A 110
